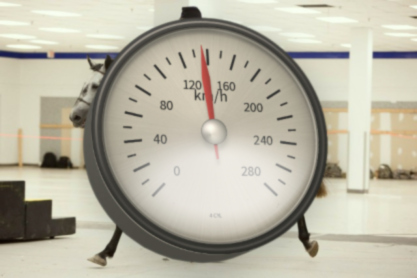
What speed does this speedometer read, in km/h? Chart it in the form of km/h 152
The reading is km/h 135
